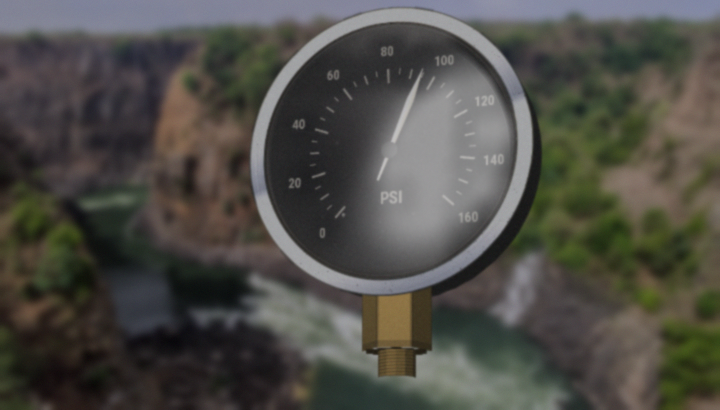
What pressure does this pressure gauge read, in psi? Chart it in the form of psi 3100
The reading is psi 95
